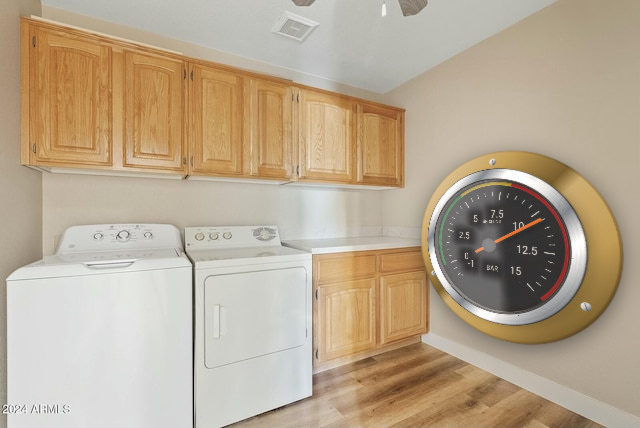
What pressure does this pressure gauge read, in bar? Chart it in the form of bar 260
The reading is bar 10.5
